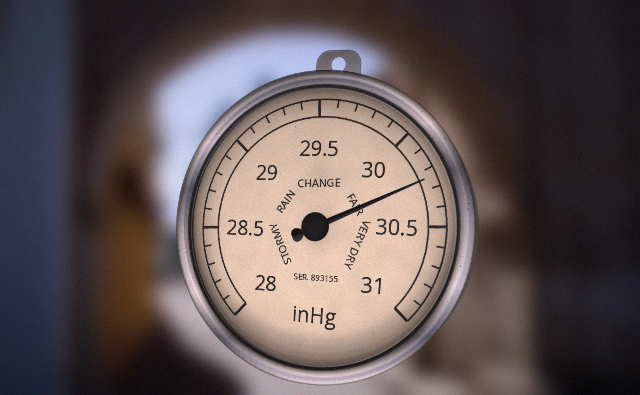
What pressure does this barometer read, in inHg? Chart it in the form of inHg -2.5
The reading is inHg 30.25
